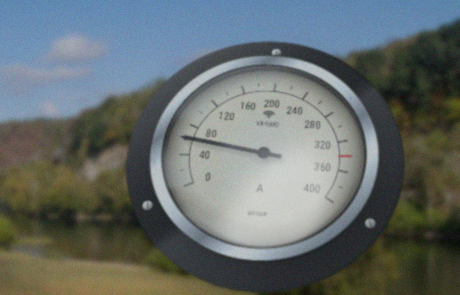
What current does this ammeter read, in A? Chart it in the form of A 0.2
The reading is A 60
